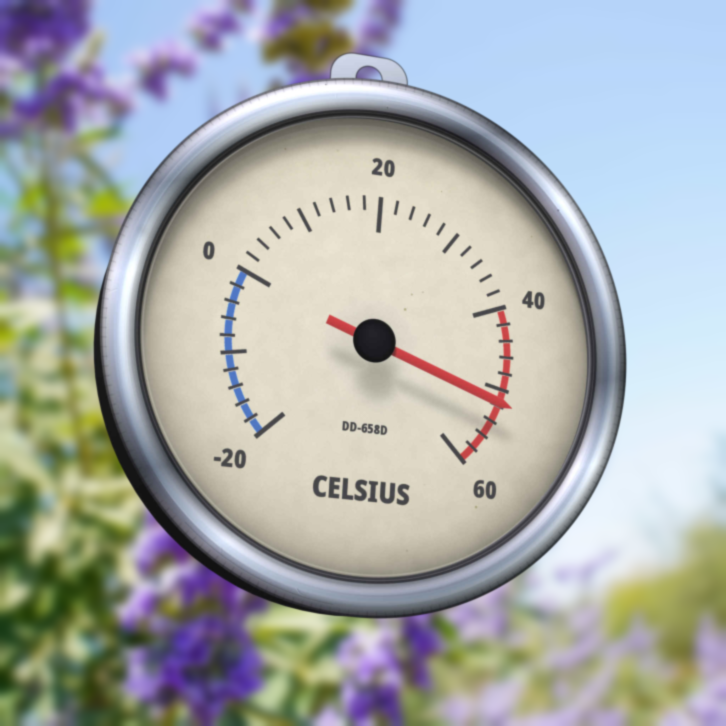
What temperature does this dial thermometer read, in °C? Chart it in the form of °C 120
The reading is °C 52
